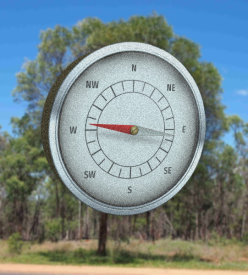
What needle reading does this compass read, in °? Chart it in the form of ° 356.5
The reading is ° 277.5
